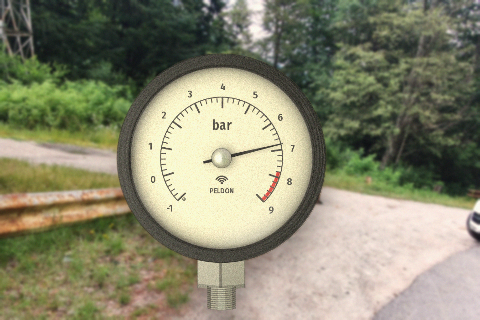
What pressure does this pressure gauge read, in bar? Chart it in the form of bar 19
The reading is bar 6.8
